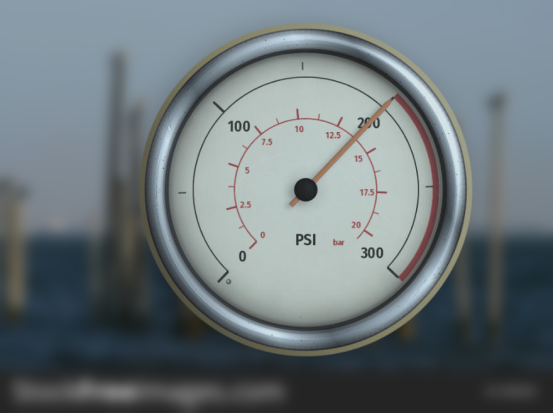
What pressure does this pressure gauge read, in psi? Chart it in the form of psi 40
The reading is psi 200
